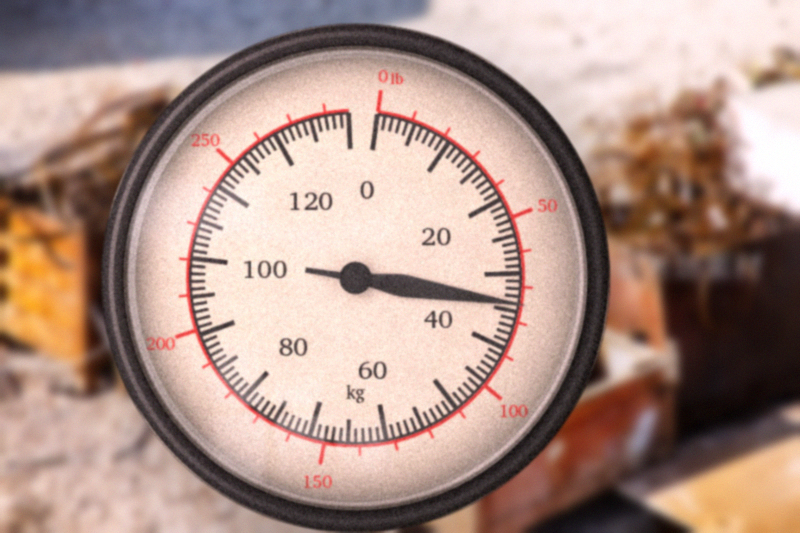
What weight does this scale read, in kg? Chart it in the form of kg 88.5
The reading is kg 34
